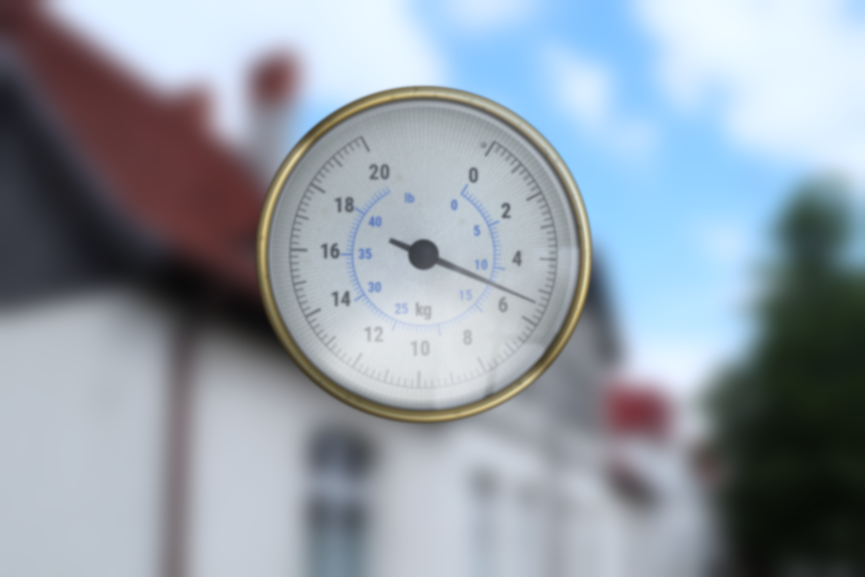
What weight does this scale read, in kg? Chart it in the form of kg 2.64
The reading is kg 5.4
